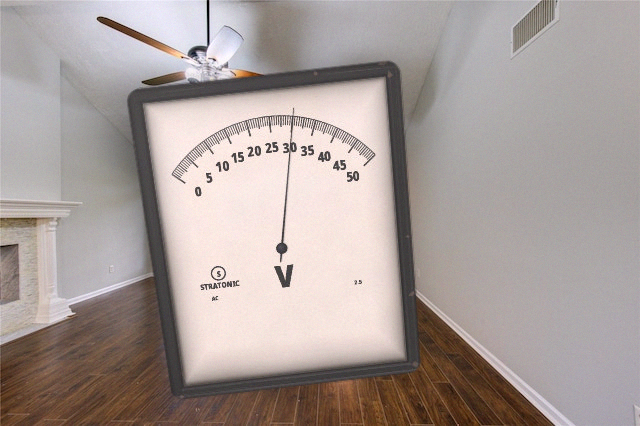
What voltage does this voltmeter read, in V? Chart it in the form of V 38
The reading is V 30
